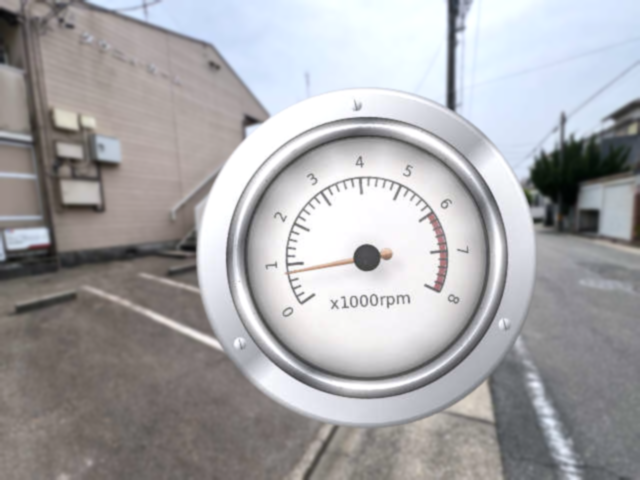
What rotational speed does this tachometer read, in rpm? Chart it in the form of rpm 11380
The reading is rpm 800
